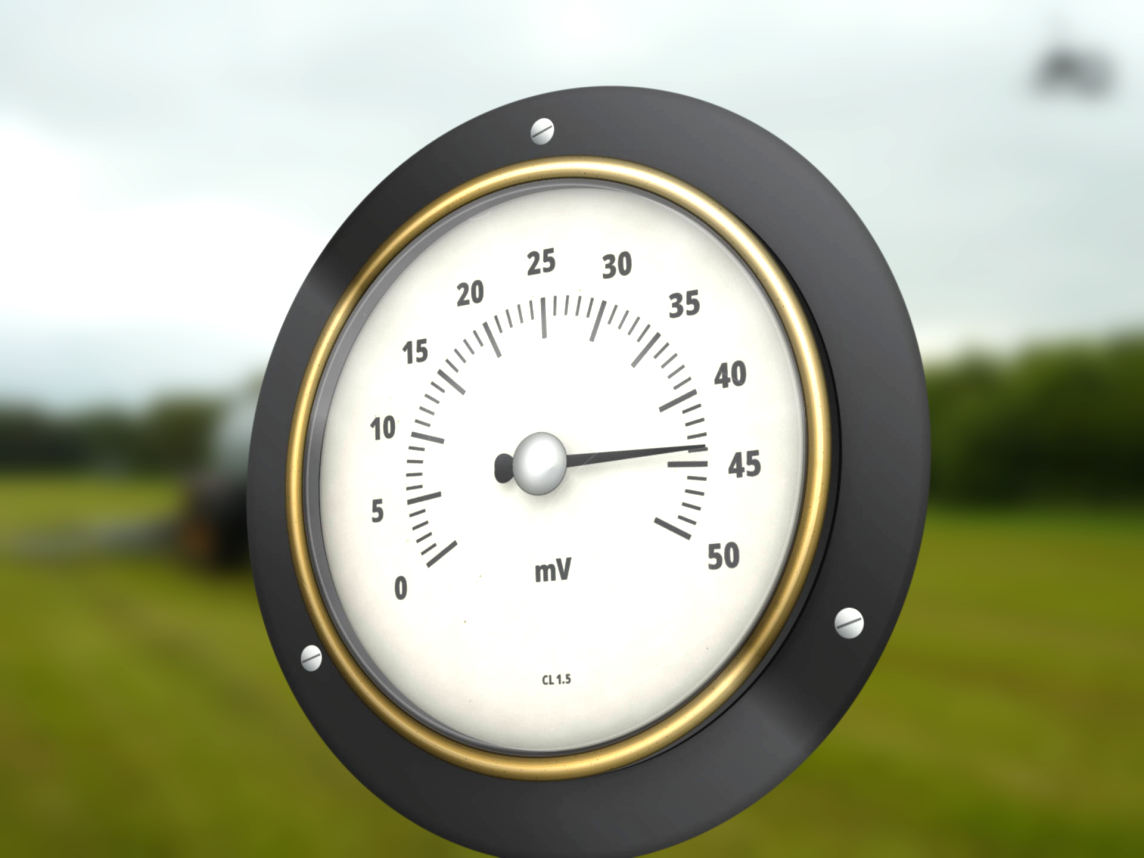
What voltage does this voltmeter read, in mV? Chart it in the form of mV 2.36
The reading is mV 44
